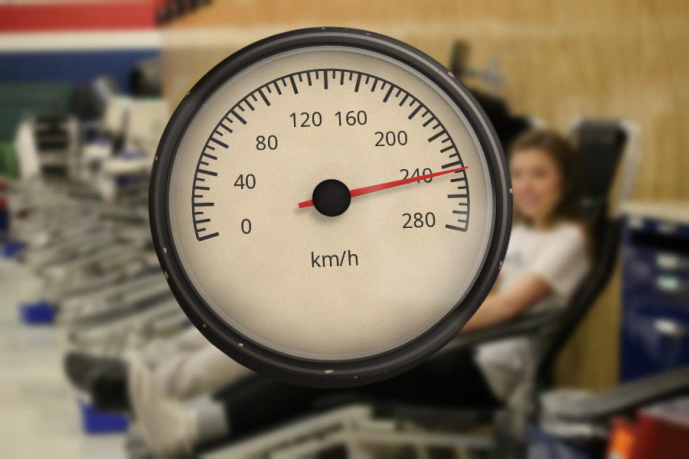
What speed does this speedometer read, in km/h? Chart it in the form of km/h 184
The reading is km/h 245
